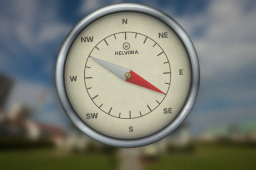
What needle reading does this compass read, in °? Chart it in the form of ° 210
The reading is ° 120
